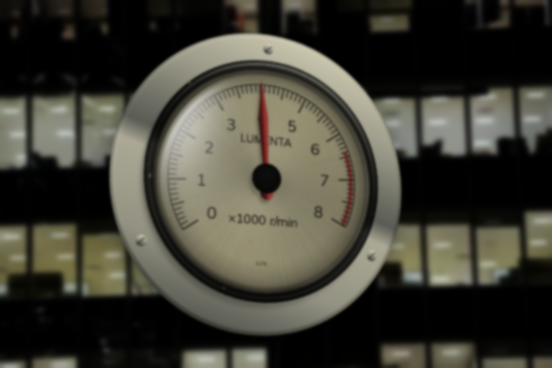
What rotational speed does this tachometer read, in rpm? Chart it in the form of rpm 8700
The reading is rpm 4000
